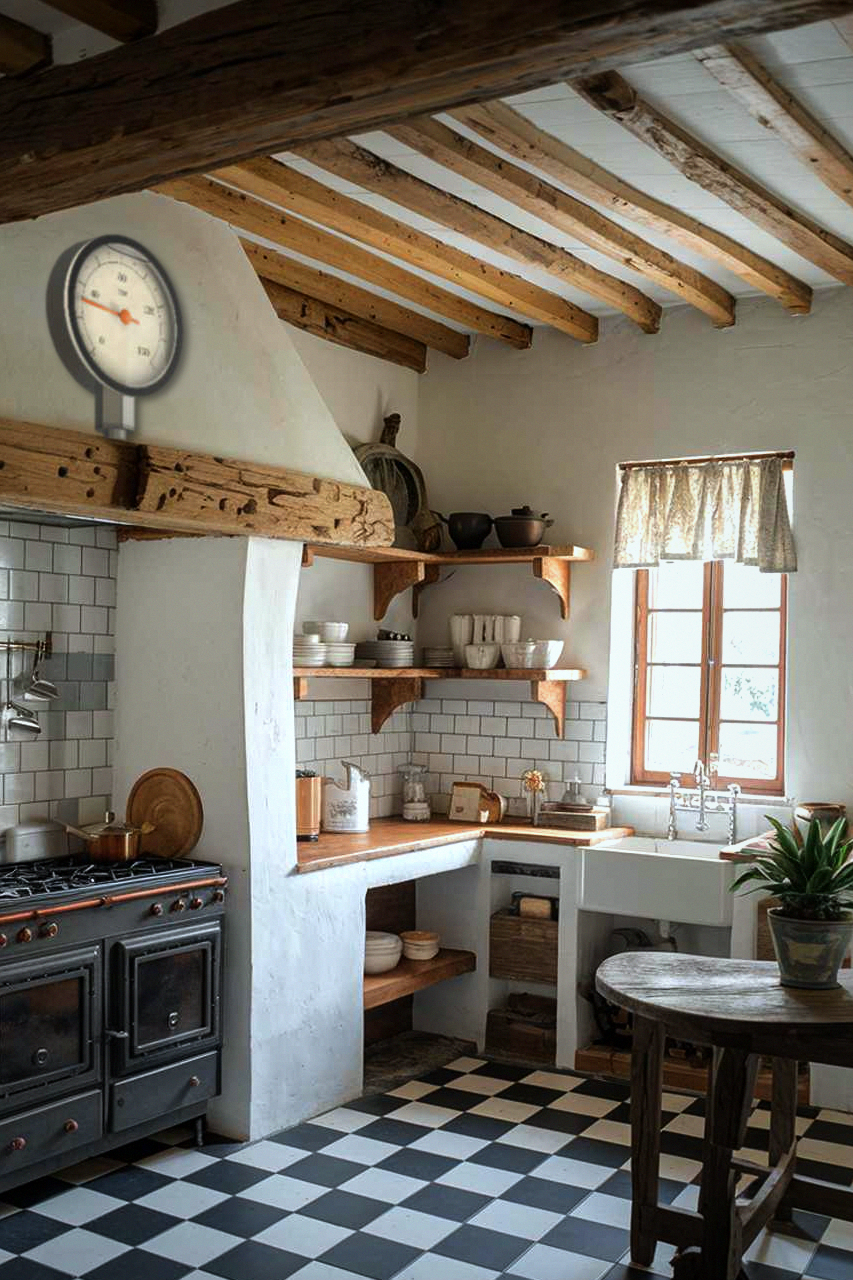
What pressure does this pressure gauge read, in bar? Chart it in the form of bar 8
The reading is bar 30
